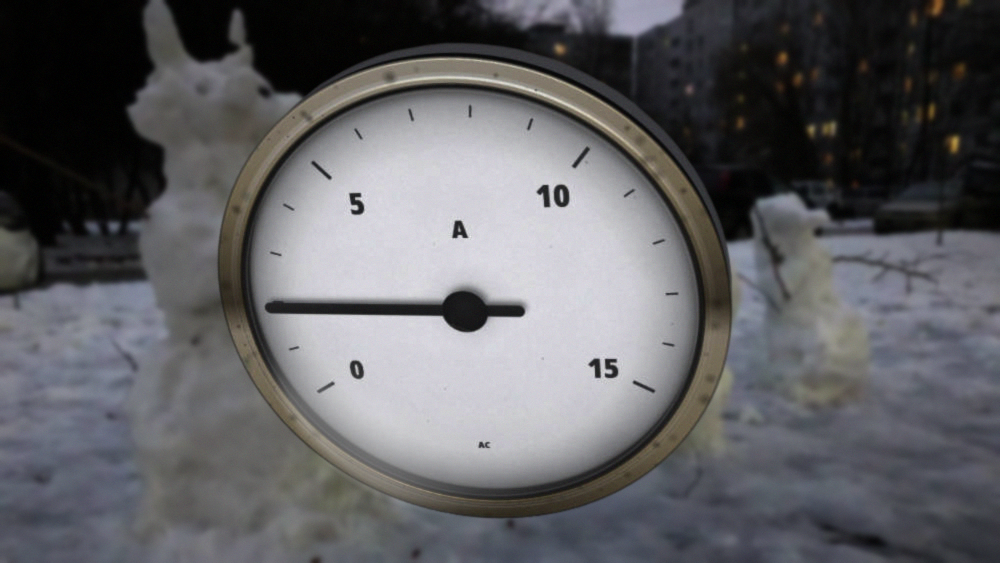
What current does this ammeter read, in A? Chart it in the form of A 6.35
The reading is A 2
